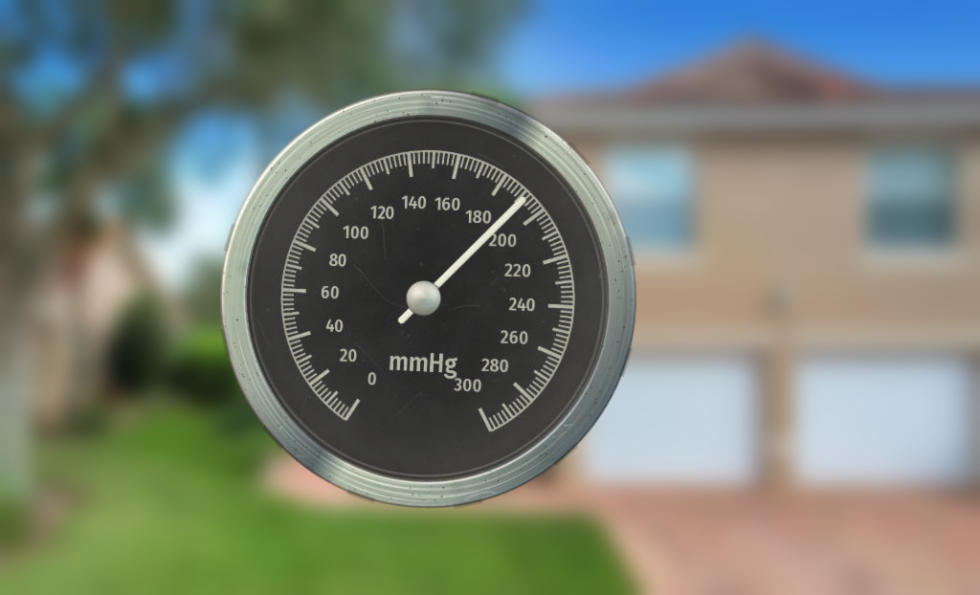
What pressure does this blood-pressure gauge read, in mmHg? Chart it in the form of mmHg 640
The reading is mmHg 192
